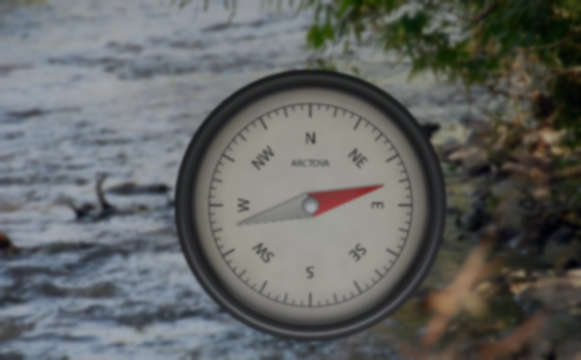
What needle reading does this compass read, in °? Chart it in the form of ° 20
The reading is ° 75
